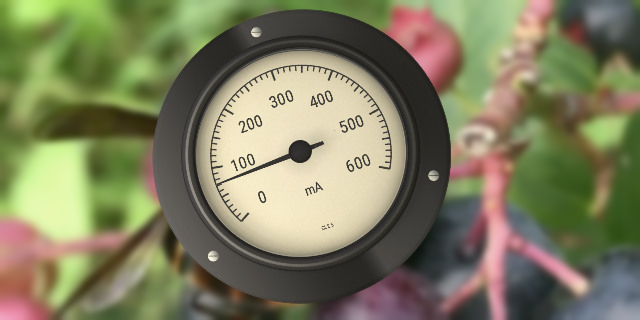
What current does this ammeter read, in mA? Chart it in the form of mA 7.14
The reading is mA 70
